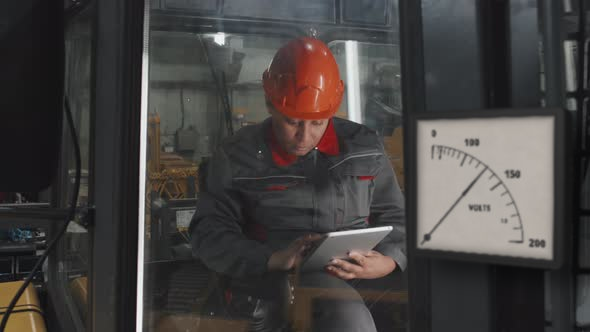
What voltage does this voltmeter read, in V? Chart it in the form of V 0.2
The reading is V 130
